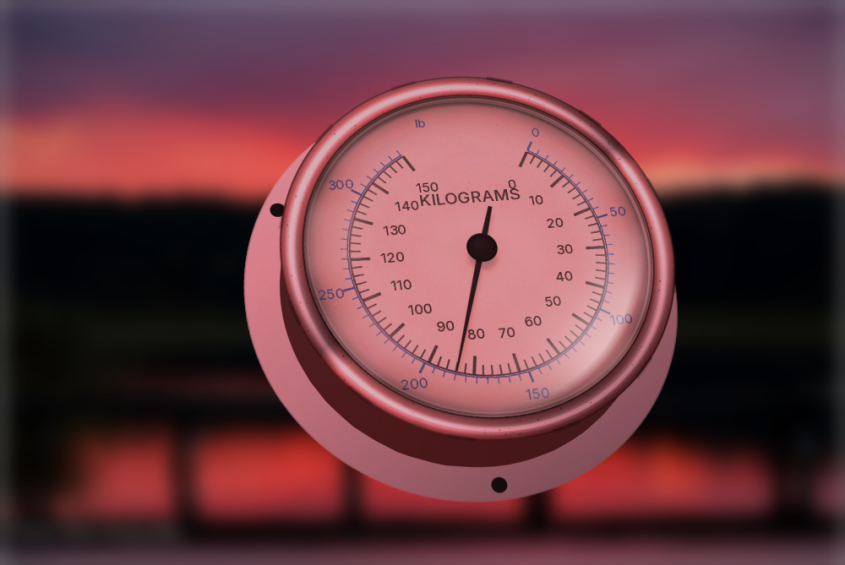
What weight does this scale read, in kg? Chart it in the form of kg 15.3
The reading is kg 84
